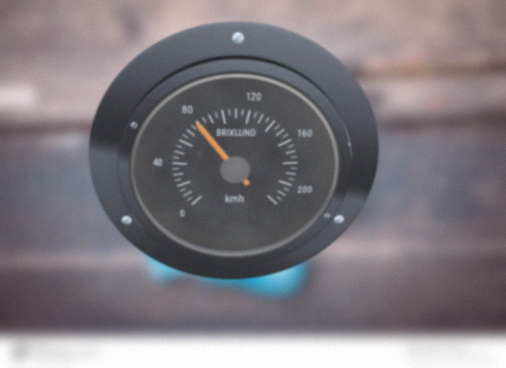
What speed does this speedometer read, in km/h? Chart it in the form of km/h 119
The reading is km/h 80
